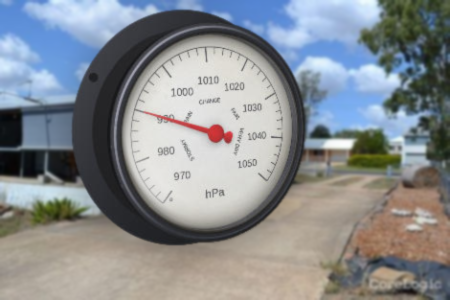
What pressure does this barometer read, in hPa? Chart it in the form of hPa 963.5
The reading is hPa 990
